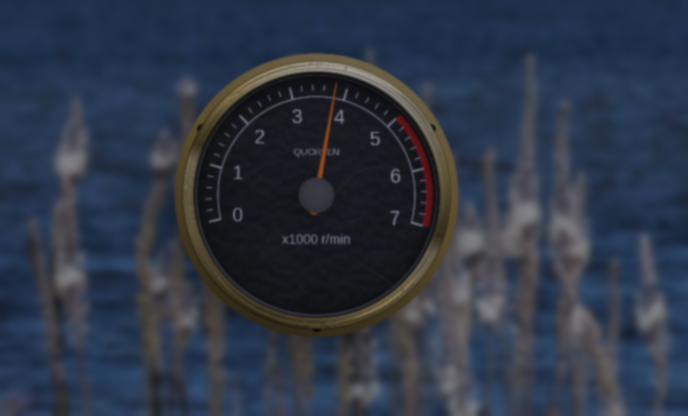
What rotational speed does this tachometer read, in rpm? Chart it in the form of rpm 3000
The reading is rpm 3800
